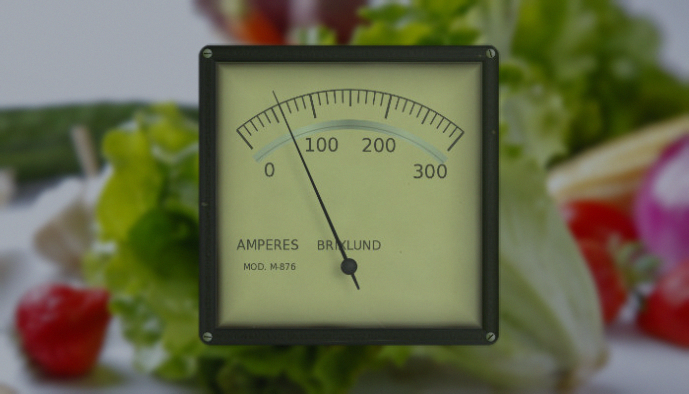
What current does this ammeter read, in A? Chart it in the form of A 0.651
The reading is A 60
